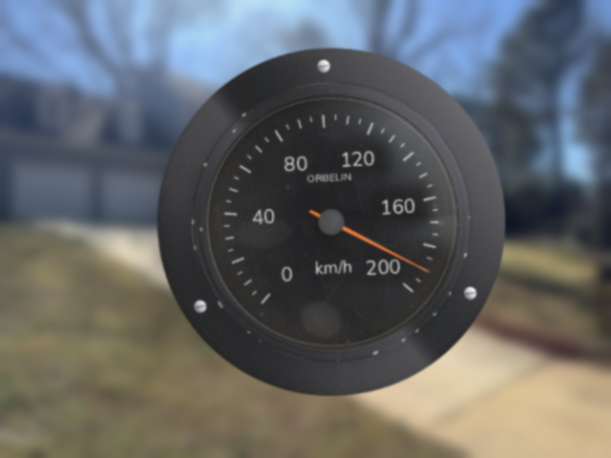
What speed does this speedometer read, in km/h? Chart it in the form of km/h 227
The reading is km/h 190
